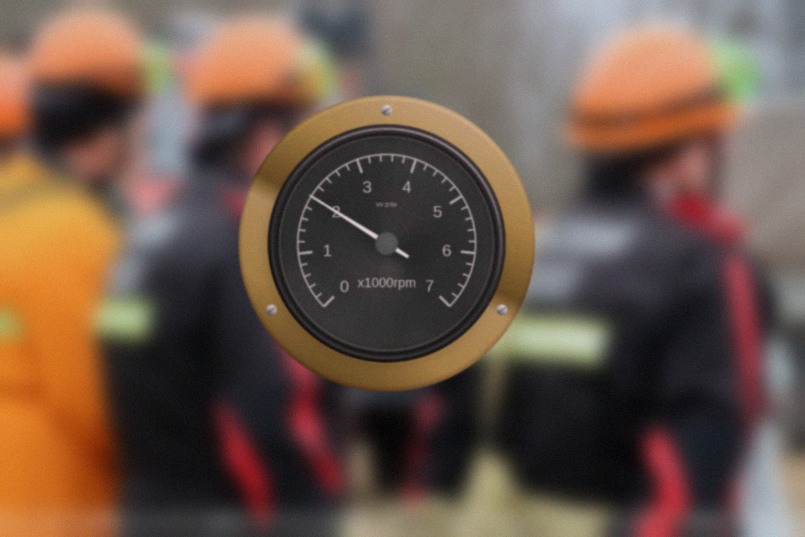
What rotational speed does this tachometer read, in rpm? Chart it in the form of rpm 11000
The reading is rpm 2000
